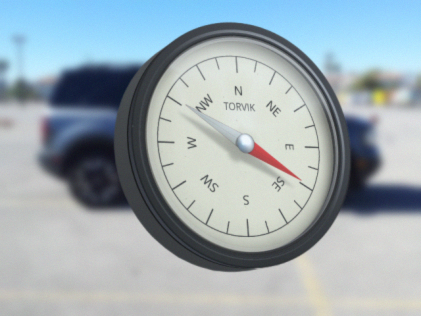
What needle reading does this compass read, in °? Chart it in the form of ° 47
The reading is ° 120
